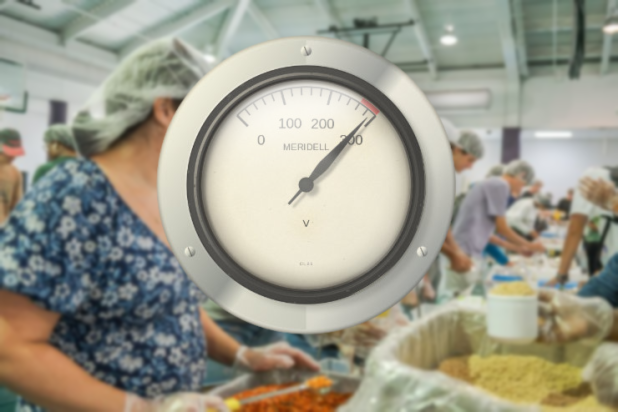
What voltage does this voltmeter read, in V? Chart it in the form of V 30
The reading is V 290
